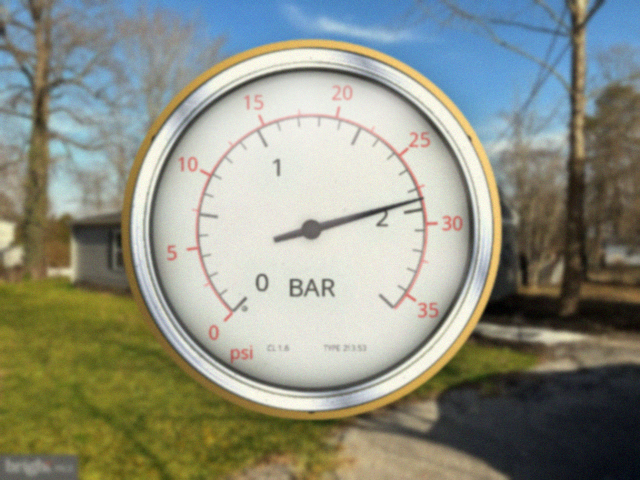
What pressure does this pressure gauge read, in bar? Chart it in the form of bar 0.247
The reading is bar 1.95
